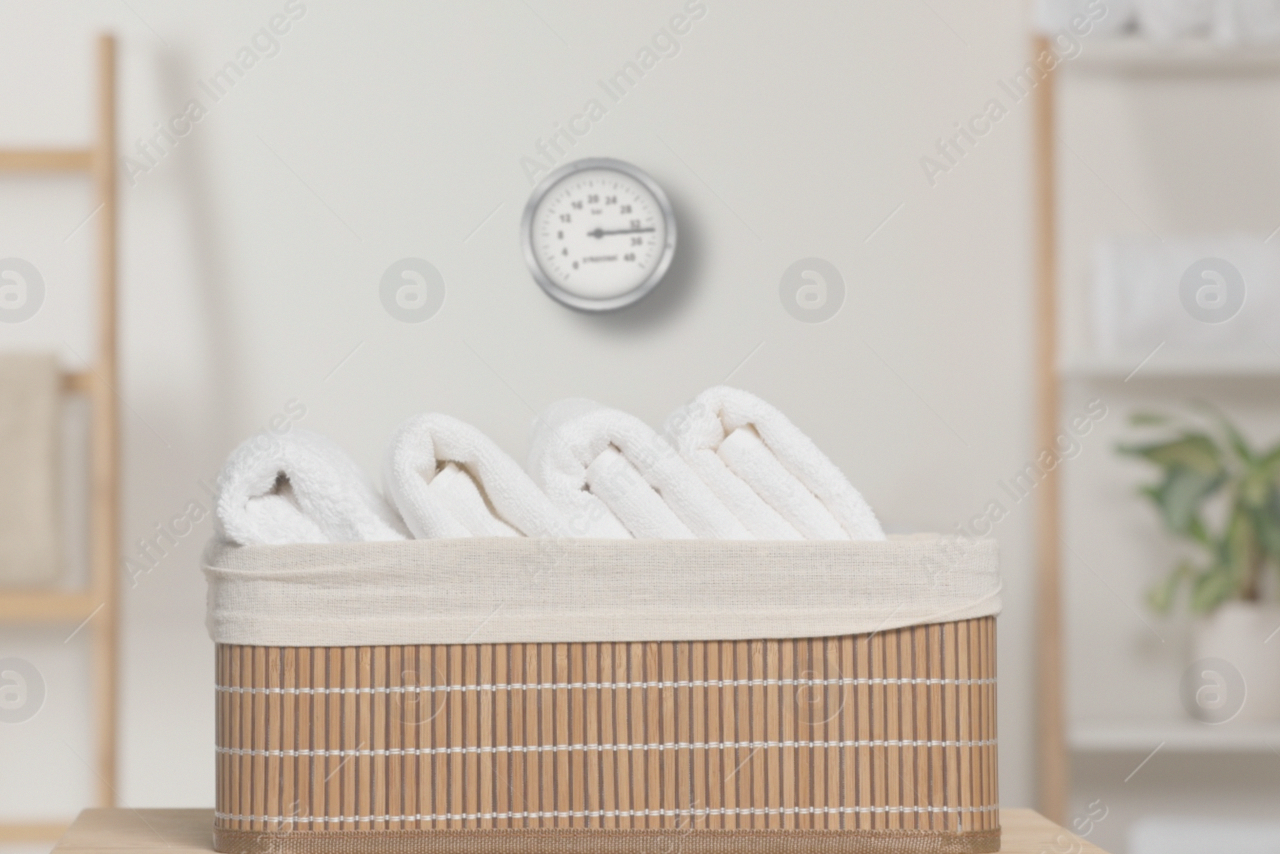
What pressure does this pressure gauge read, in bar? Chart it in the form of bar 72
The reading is bar 34
